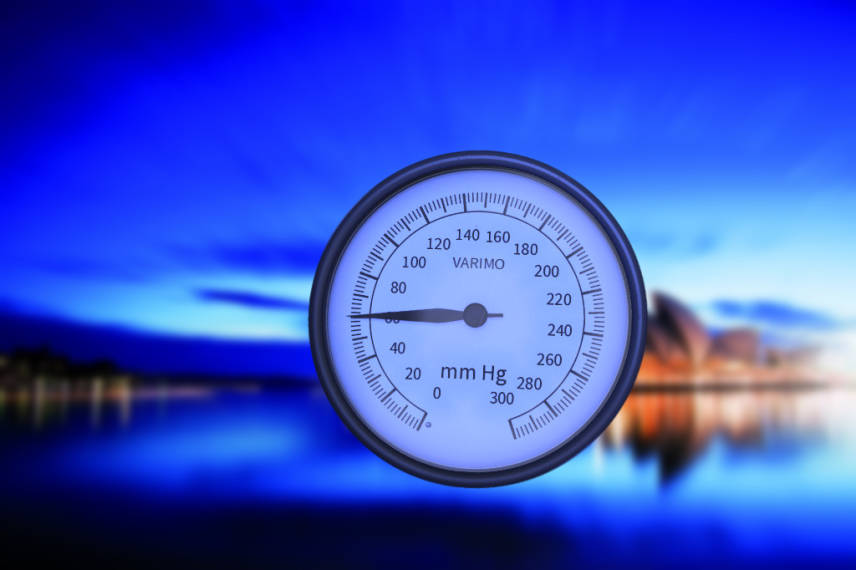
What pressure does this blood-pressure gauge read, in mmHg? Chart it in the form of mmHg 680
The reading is mmHg 60
